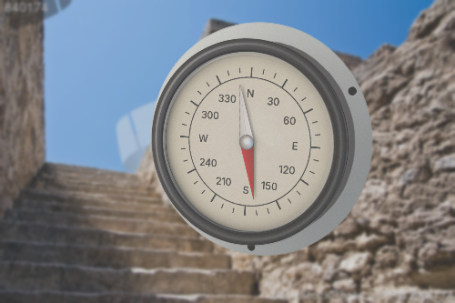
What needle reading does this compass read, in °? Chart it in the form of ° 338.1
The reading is ° 170
